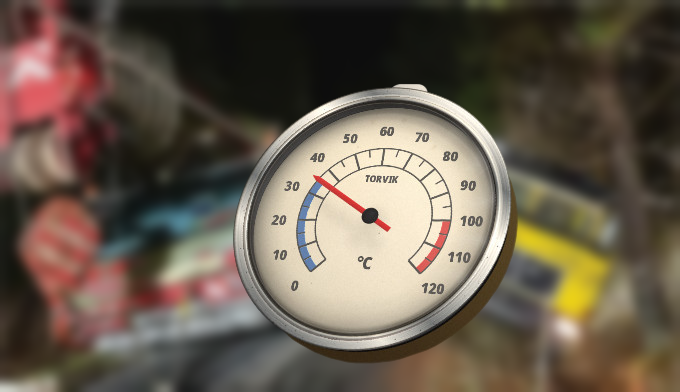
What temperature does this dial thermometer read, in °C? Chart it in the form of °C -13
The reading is °C 35
